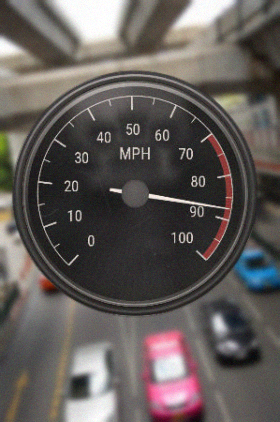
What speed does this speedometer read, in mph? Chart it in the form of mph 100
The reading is mph 87.5
